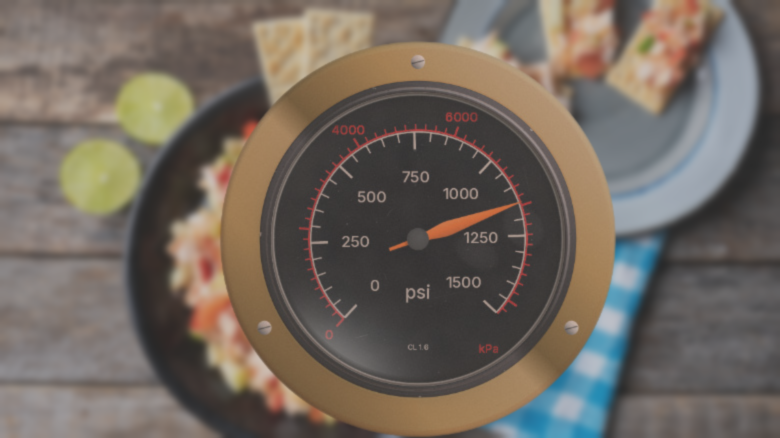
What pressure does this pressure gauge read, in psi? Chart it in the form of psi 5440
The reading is psi 1150
